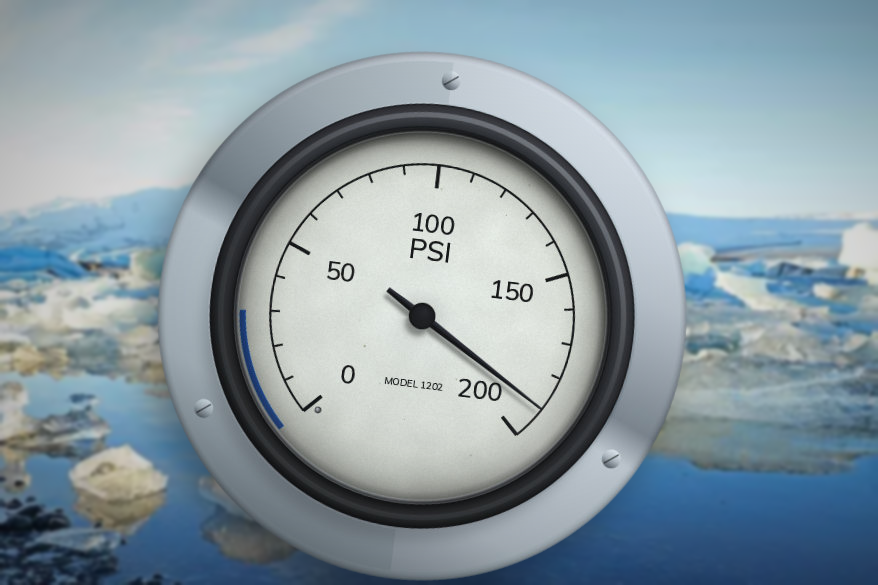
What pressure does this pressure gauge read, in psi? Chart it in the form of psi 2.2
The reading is psi 190
